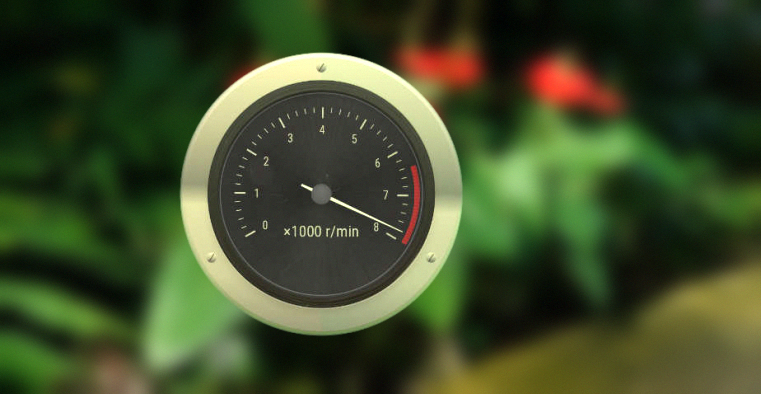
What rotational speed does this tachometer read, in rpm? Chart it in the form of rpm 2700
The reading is rpm 7800
